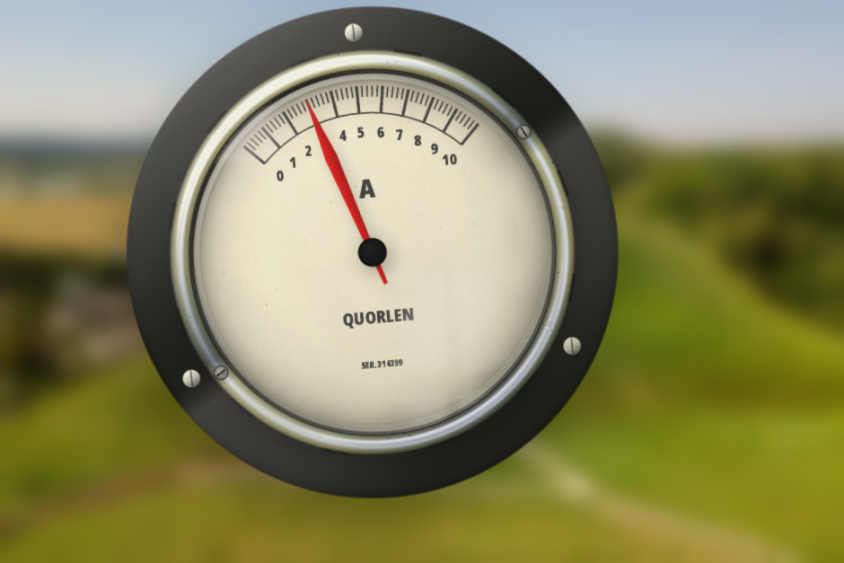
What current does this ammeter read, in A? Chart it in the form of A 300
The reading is A 3
